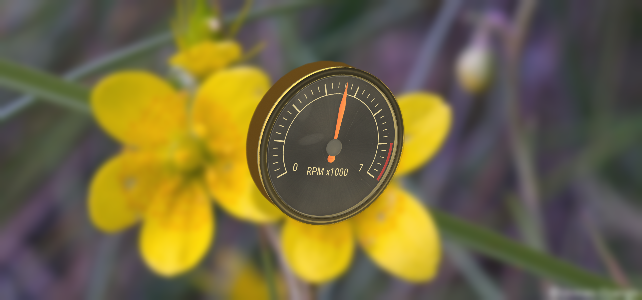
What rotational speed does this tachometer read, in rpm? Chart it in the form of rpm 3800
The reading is rpm 3600
